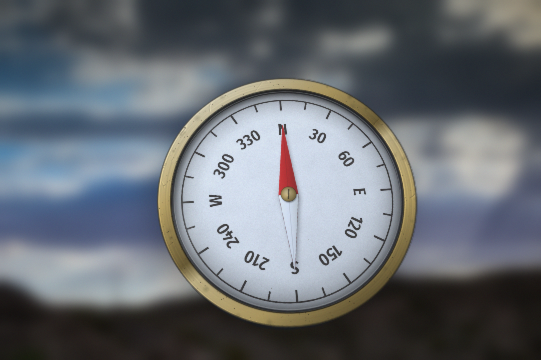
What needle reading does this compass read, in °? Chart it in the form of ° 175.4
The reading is ° 0
